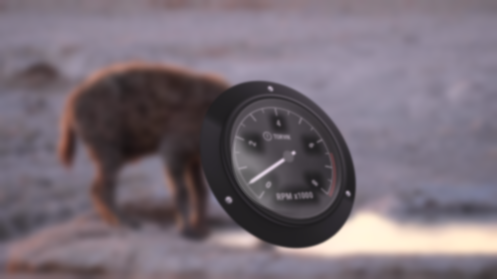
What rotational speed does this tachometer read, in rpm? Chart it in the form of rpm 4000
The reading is rpm 500
